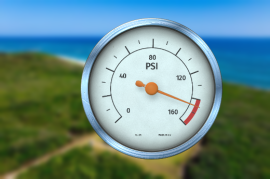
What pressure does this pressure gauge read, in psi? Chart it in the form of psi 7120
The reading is psi 145
